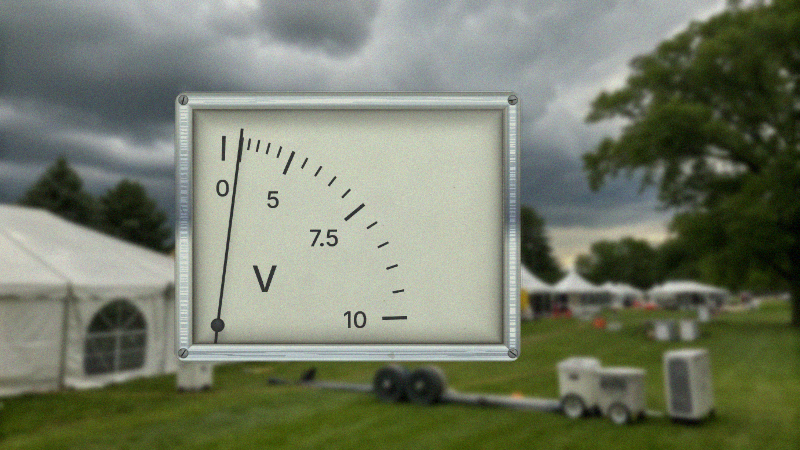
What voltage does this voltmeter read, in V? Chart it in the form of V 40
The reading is V 2.5
